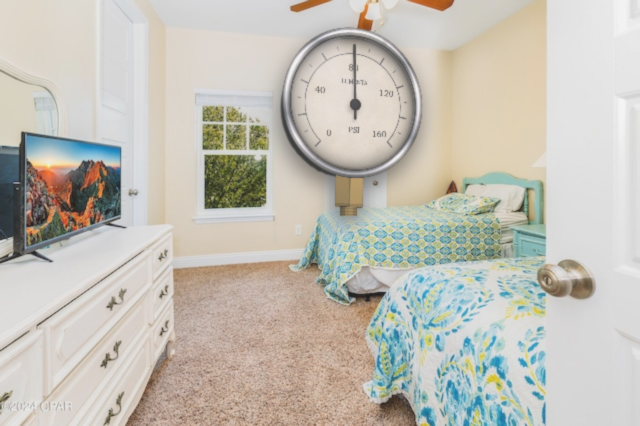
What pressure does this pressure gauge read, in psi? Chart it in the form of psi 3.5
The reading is psi 80
